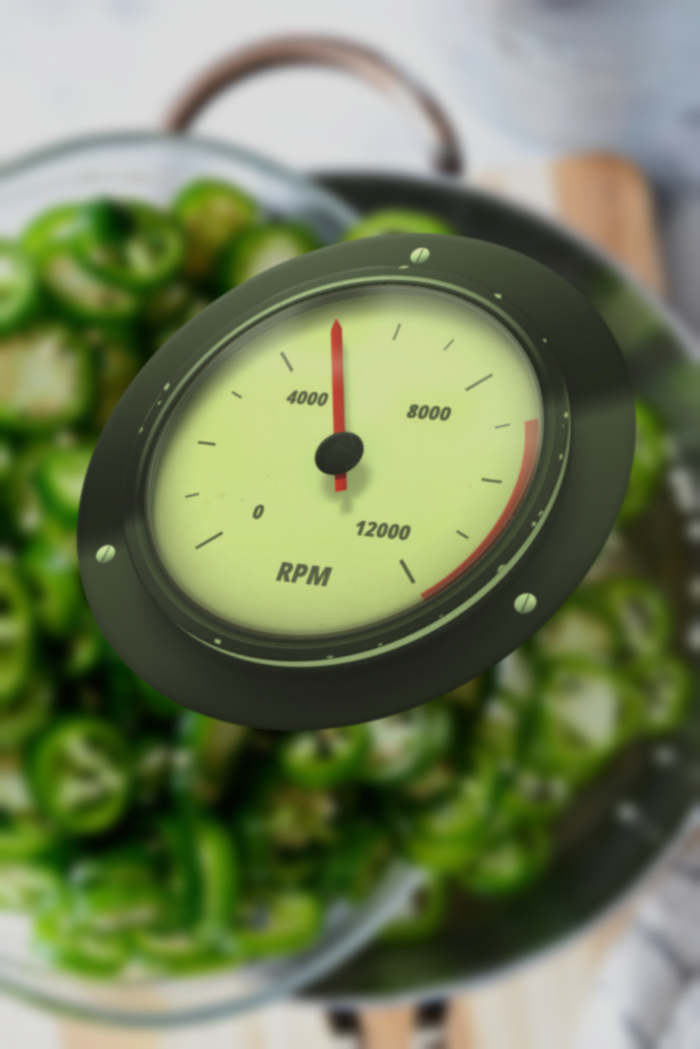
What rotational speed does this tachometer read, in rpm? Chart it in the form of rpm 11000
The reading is rpm 5000
